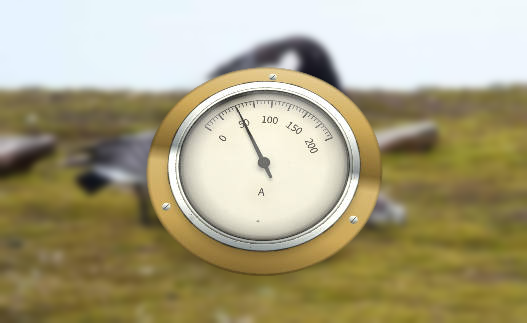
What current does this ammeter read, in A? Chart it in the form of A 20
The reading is A 50
